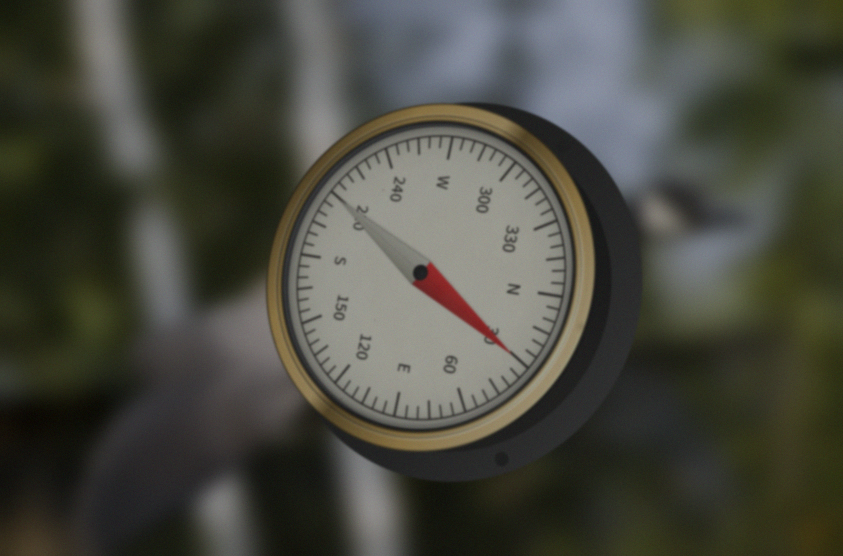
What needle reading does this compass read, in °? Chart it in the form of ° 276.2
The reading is ° 30
